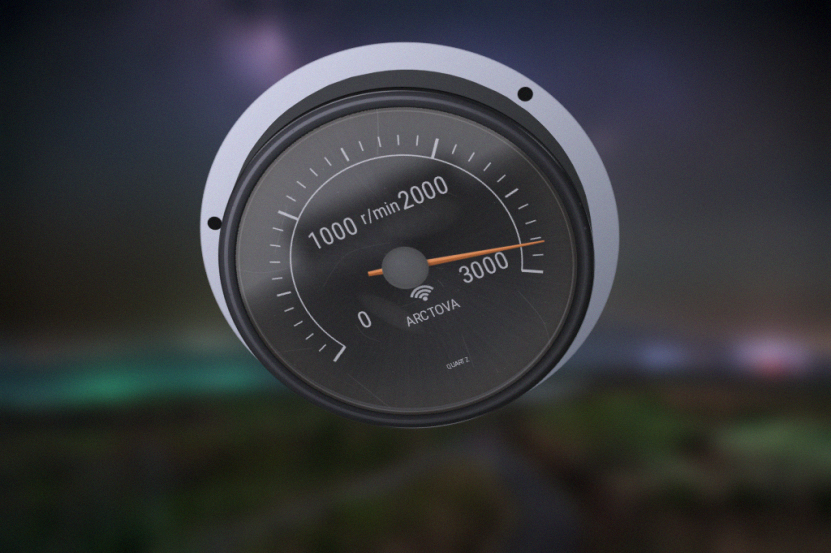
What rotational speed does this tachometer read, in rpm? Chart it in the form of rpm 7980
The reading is rpm 2800
